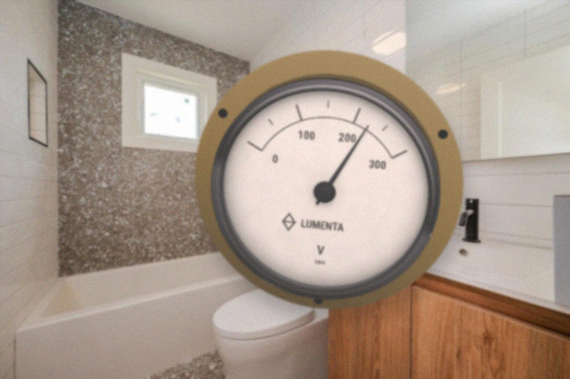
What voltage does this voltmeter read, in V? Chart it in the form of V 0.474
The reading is V 225
